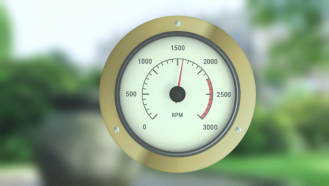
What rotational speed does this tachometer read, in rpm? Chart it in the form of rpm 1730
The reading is rpm 1600
